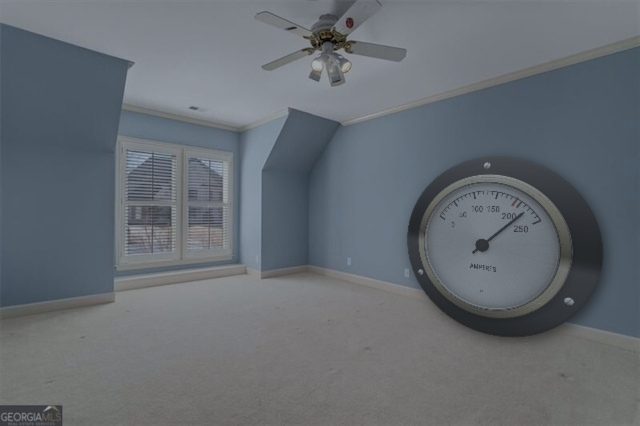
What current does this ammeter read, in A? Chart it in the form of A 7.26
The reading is A 220
